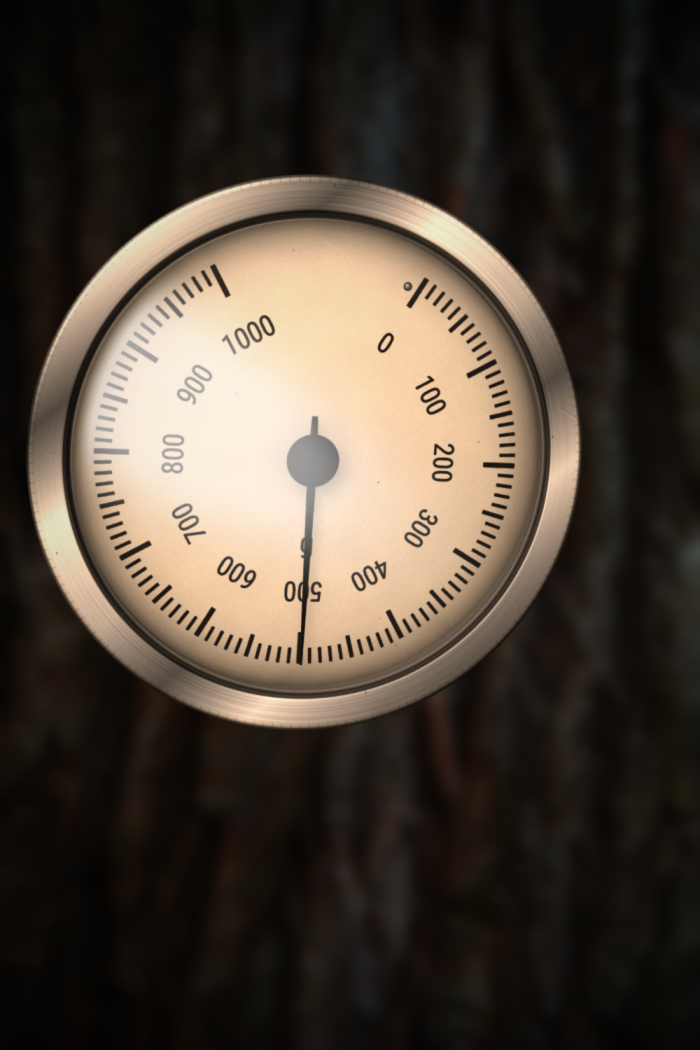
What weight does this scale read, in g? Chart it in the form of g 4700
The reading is g 500
